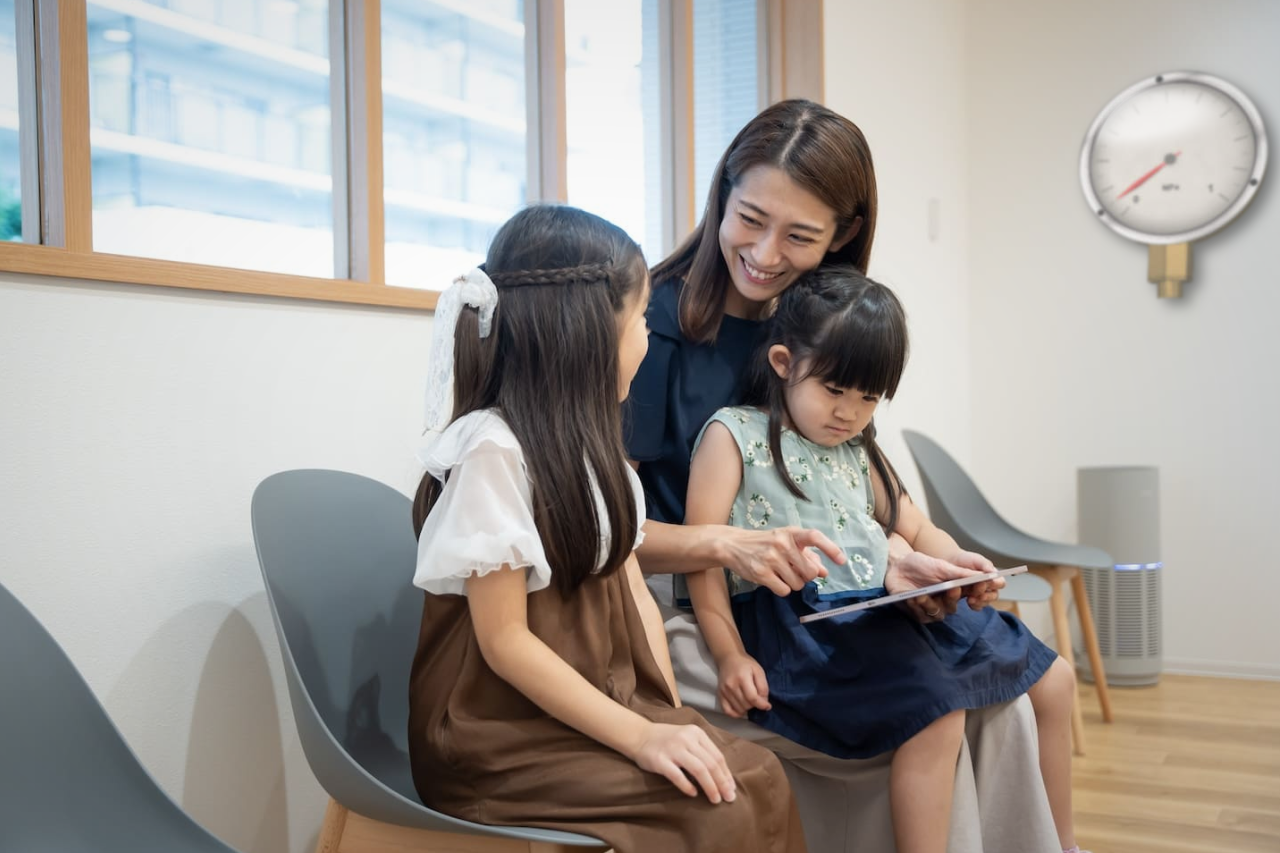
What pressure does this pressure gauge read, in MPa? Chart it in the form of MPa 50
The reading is MPa 0.05
